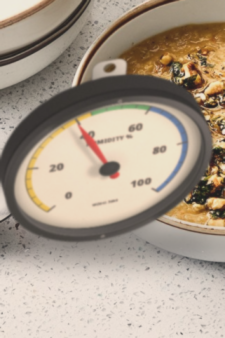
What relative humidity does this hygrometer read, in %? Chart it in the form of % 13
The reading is % 40
